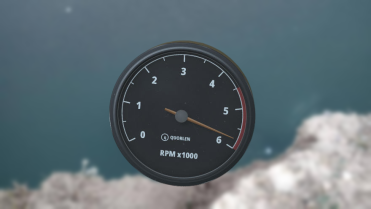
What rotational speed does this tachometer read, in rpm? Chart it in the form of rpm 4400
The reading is rpm 5750
